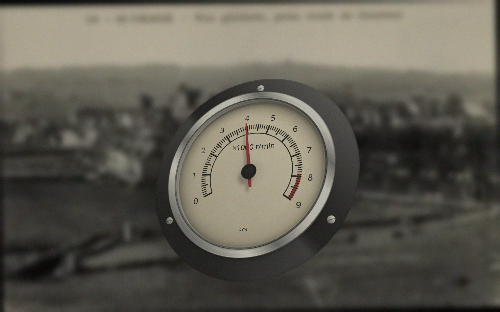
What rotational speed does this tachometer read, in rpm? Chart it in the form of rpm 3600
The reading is rpm 4000
